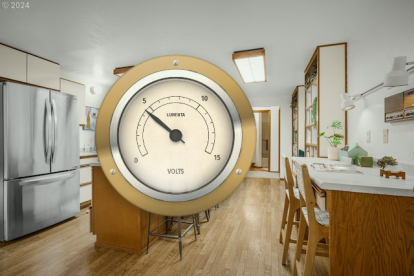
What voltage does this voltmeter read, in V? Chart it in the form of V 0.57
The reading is V 4.5
